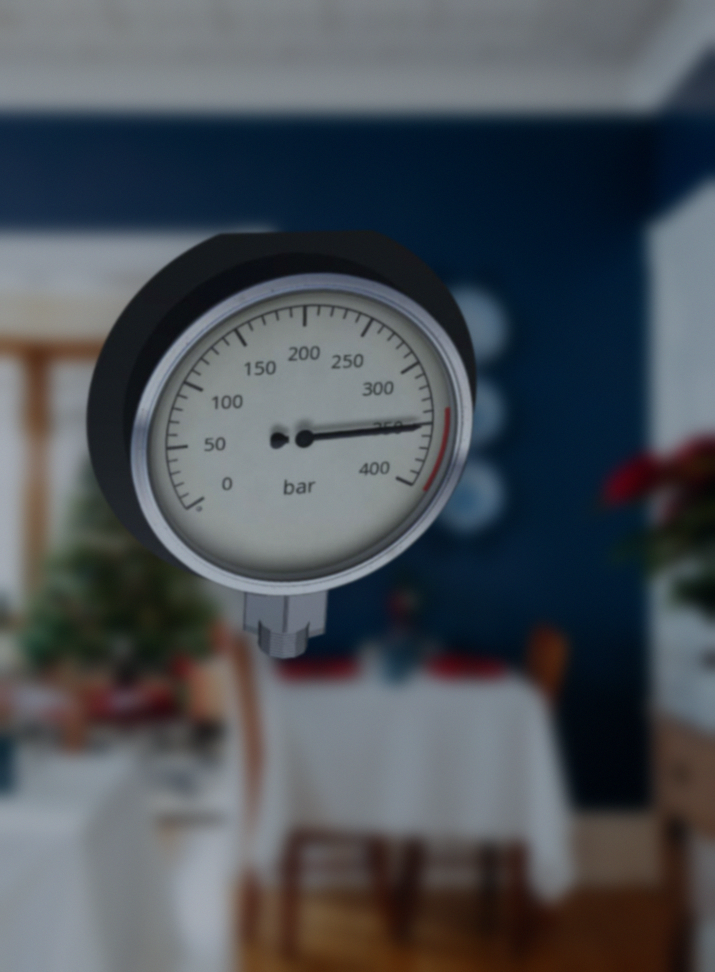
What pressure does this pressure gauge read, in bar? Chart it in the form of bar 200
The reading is bar 350
